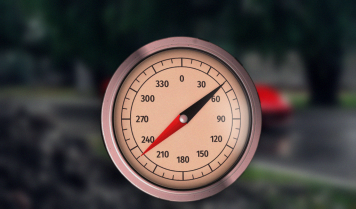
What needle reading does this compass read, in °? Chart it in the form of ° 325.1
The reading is ° 230
